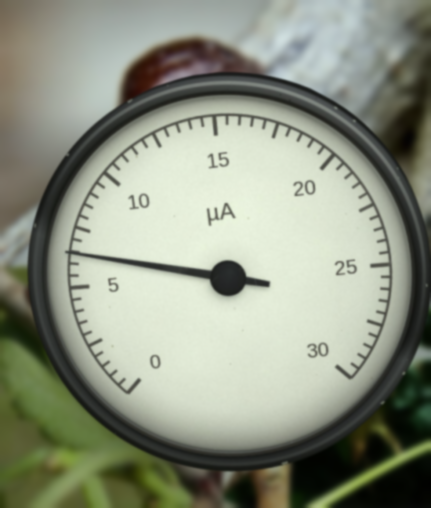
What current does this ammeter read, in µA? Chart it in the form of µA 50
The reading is µA 6.5
